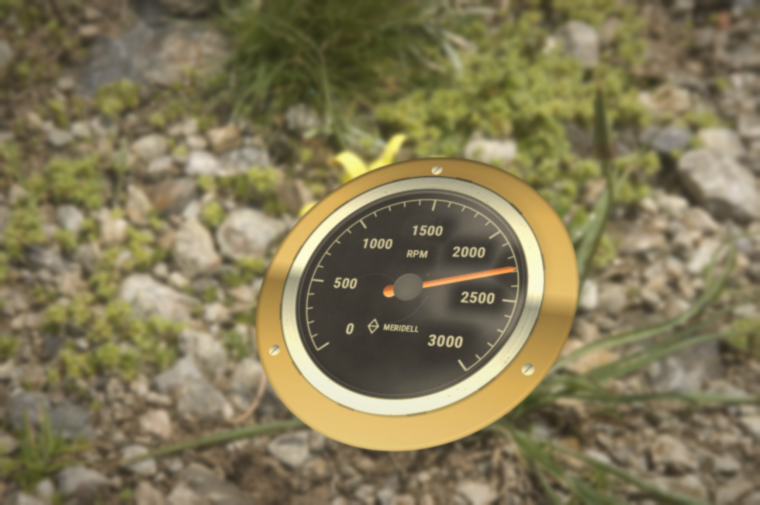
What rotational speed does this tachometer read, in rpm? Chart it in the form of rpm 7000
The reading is rpm 2300
